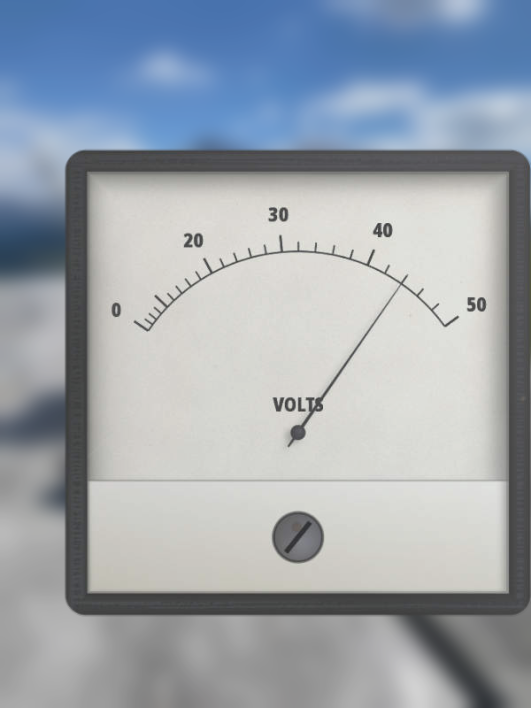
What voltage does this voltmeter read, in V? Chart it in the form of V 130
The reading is V 44
